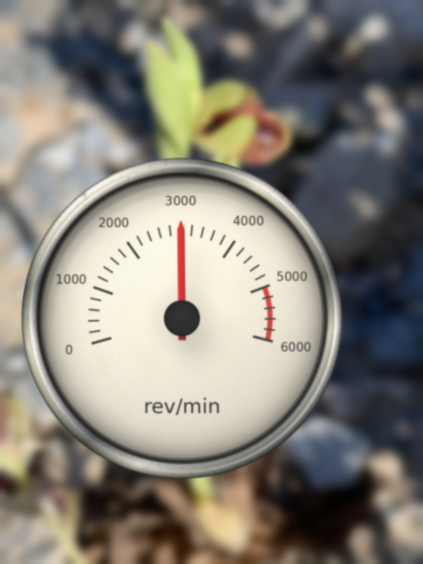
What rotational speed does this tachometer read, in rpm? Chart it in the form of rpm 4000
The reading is rpm 3000
